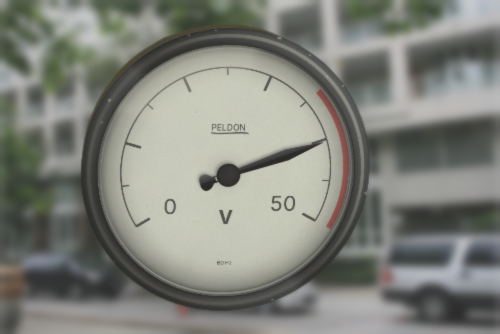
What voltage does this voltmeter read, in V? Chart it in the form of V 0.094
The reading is V 40
